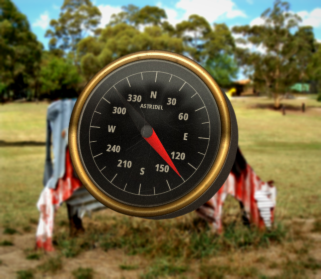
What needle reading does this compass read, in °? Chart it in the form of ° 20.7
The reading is ° 135
